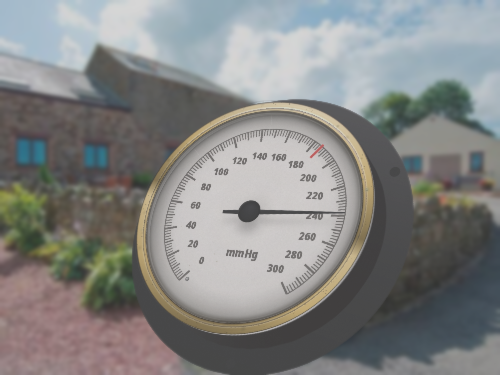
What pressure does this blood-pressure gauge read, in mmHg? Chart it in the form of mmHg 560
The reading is mmHg 240
